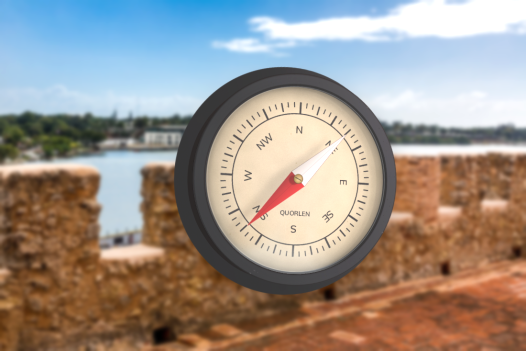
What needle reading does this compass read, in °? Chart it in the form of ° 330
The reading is ° 225
